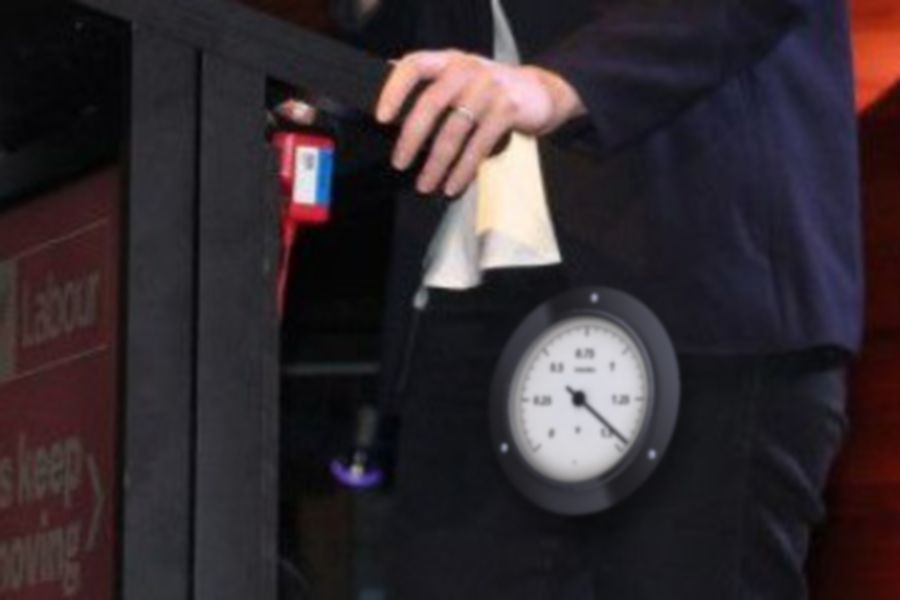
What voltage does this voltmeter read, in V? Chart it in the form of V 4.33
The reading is V 1.45
